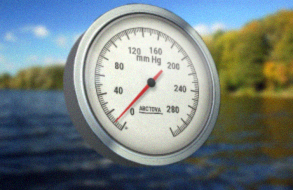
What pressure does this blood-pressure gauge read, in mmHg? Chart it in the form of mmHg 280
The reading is mmHg 10
